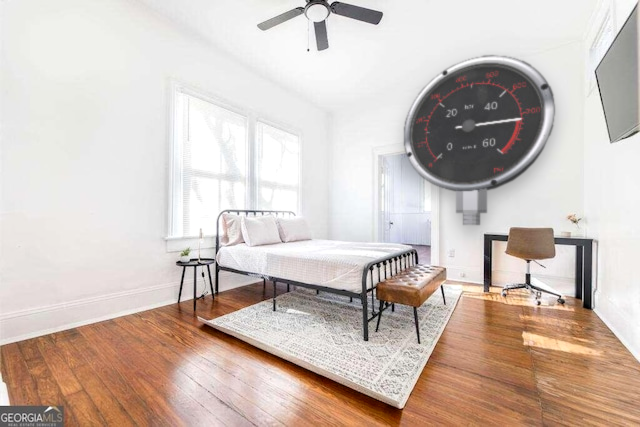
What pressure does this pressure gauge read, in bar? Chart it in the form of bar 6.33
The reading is bar 50
